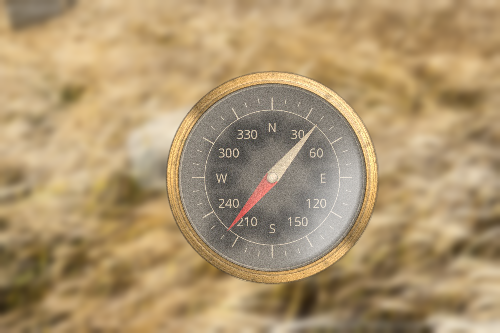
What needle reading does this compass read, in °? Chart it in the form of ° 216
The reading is ° 220
